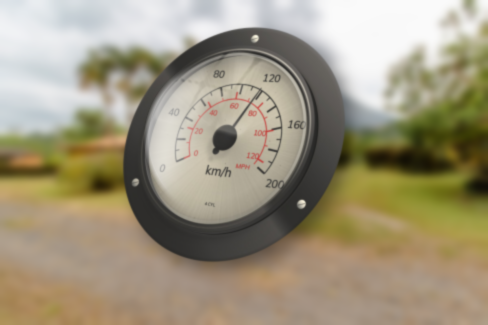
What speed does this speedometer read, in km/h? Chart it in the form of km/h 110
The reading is km/h 120
